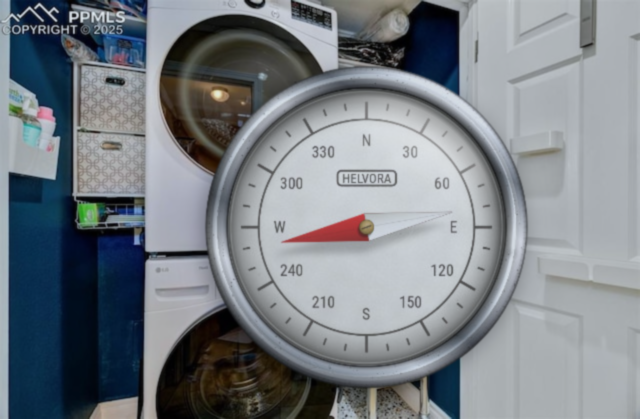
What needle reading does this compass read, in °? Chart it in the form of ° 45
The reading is ° 260
